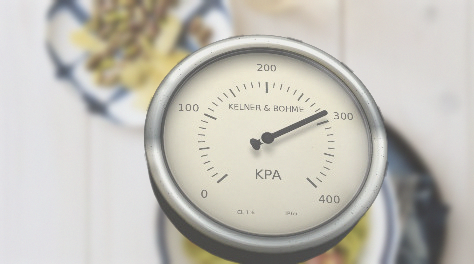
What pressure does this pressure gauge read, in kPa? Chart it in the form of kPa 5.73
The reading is kPa 290
